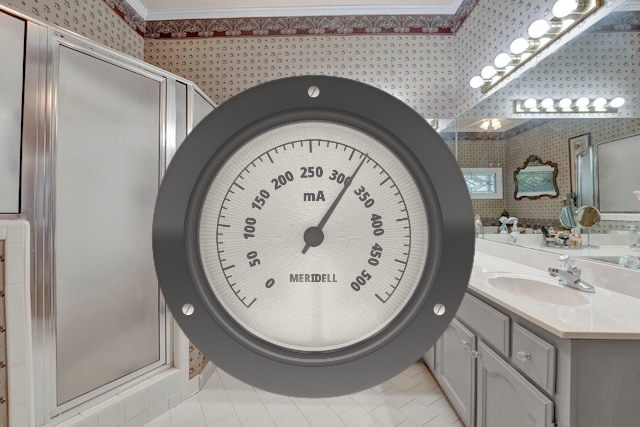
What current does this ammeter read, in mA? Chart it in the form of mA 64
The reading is mA 315
